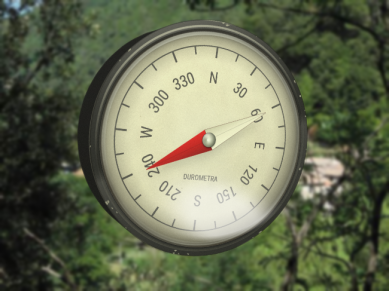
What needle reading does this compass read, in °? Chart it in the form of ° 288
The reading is ° 240
